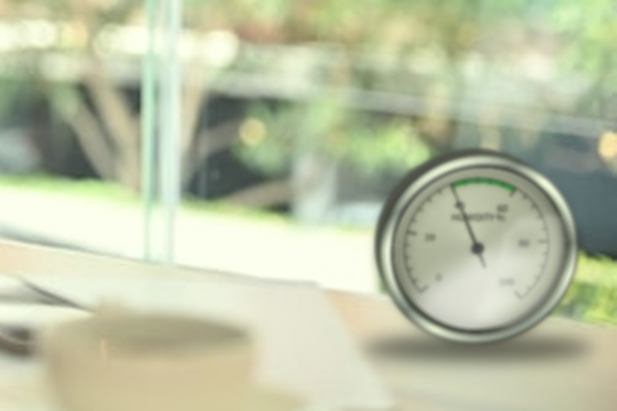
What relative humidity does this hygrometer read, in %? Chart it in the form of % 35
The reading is % 40
